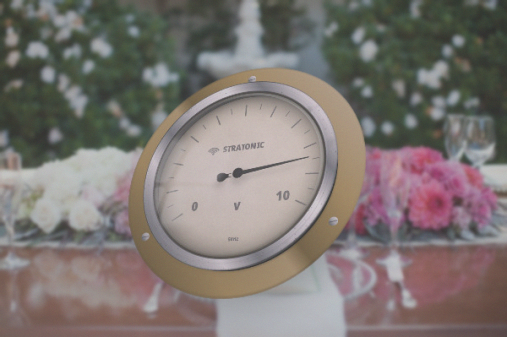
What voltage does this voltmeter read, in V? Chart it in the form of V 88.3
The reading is V 8.5
